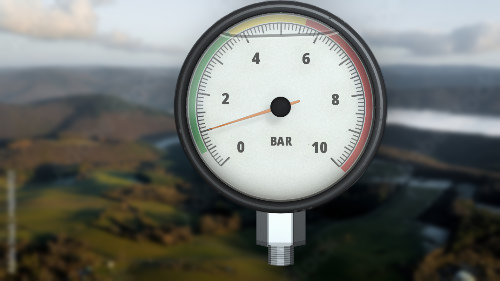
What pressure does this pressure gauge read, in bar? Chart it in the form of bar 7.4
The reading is bar 1
